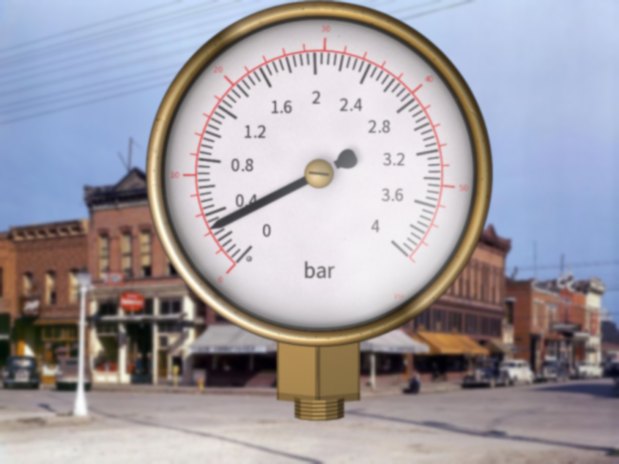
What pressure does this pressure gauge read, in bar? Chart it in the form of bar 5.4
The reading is bar 0.3
